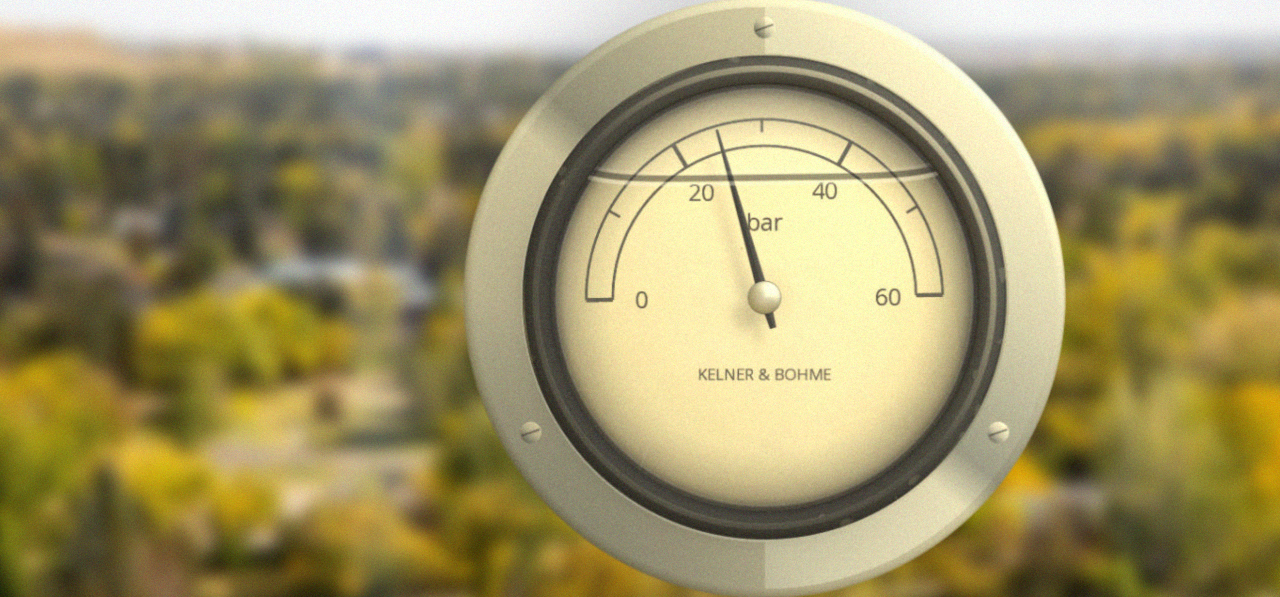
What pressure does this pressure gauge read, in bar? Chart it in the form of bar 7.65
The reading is bar 25
